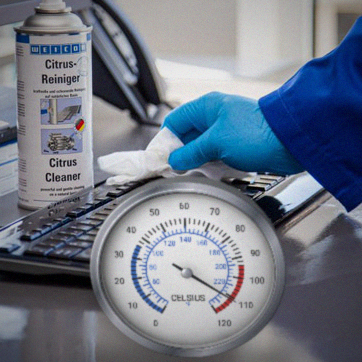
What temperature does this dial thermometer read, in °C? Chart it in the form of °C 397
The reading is °C 110
